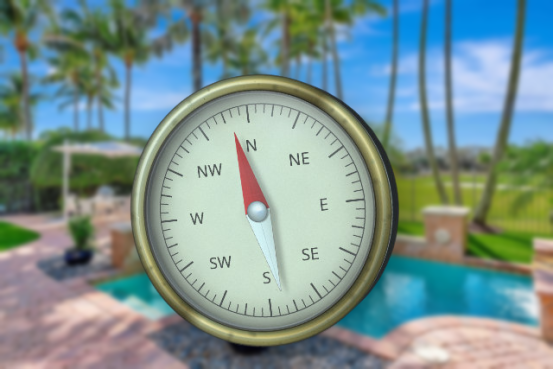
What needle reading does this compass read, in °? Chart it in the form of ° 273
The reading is ° 350
